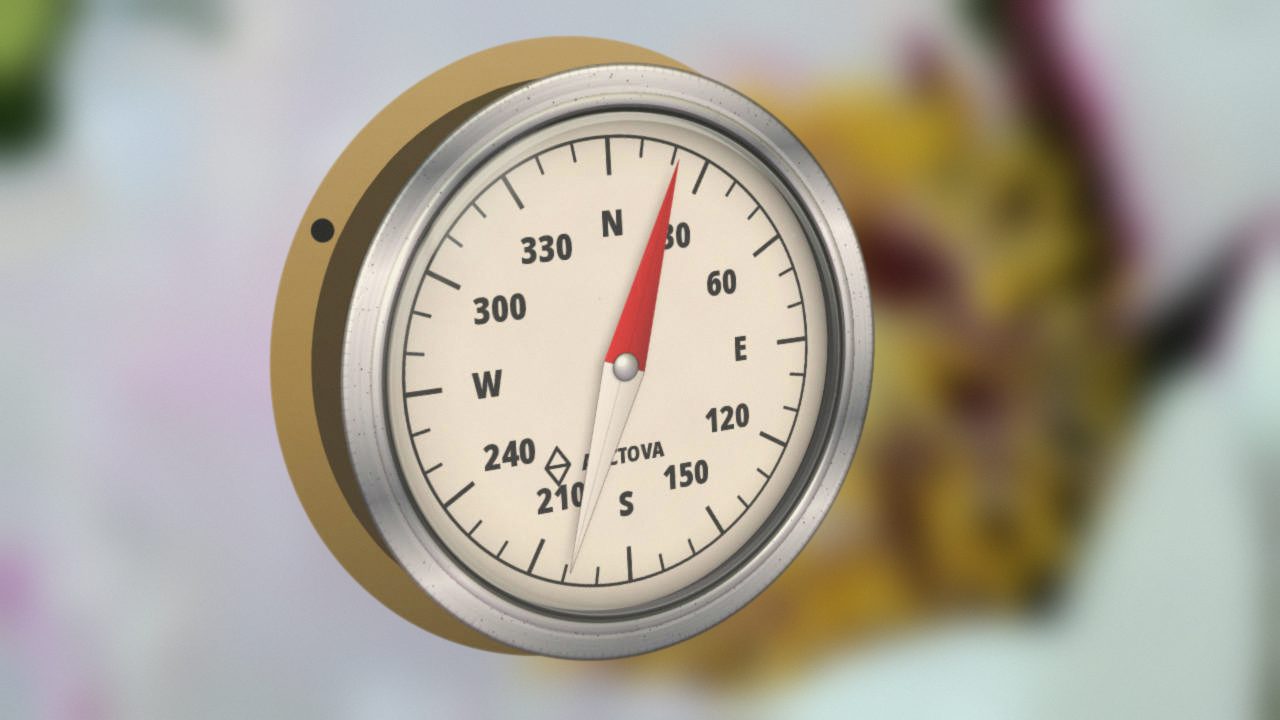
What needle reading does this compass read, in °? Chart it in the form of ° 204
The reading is ° 20
